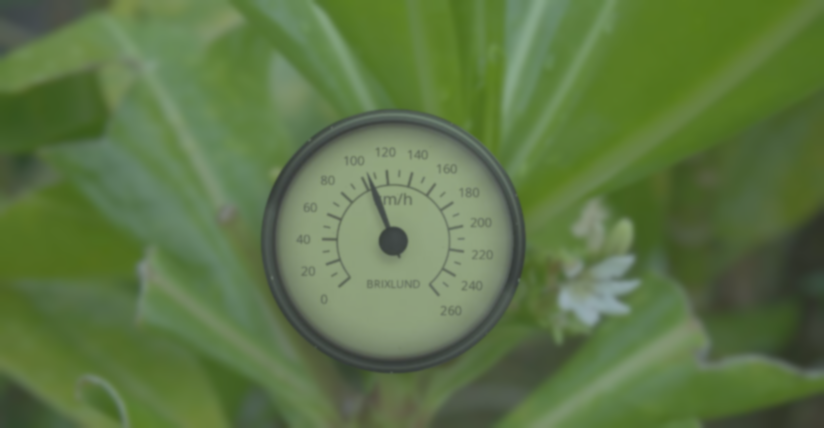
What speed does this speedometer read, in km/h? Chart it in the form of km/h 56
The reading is km/h 105
